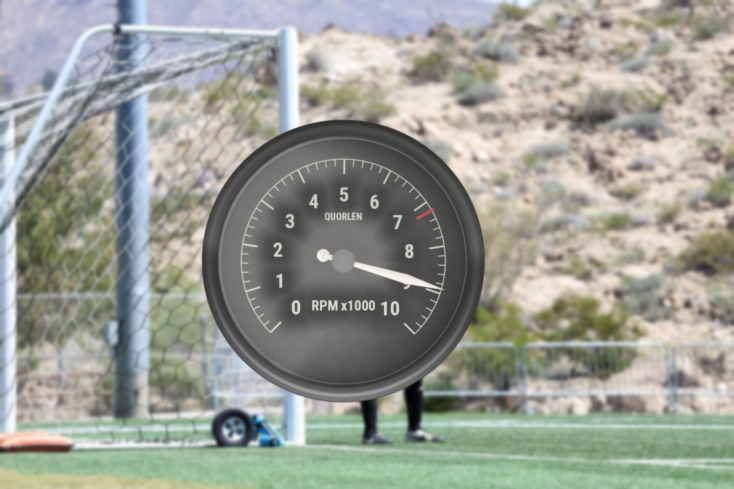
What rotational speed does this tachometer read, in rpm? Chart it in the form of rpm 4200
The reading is rpm 8900
